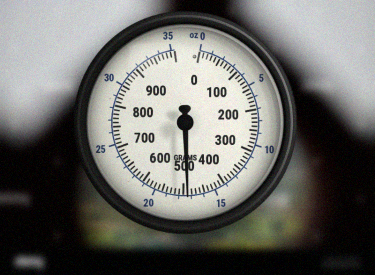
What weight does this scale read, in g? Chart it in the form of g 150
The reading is g 490
